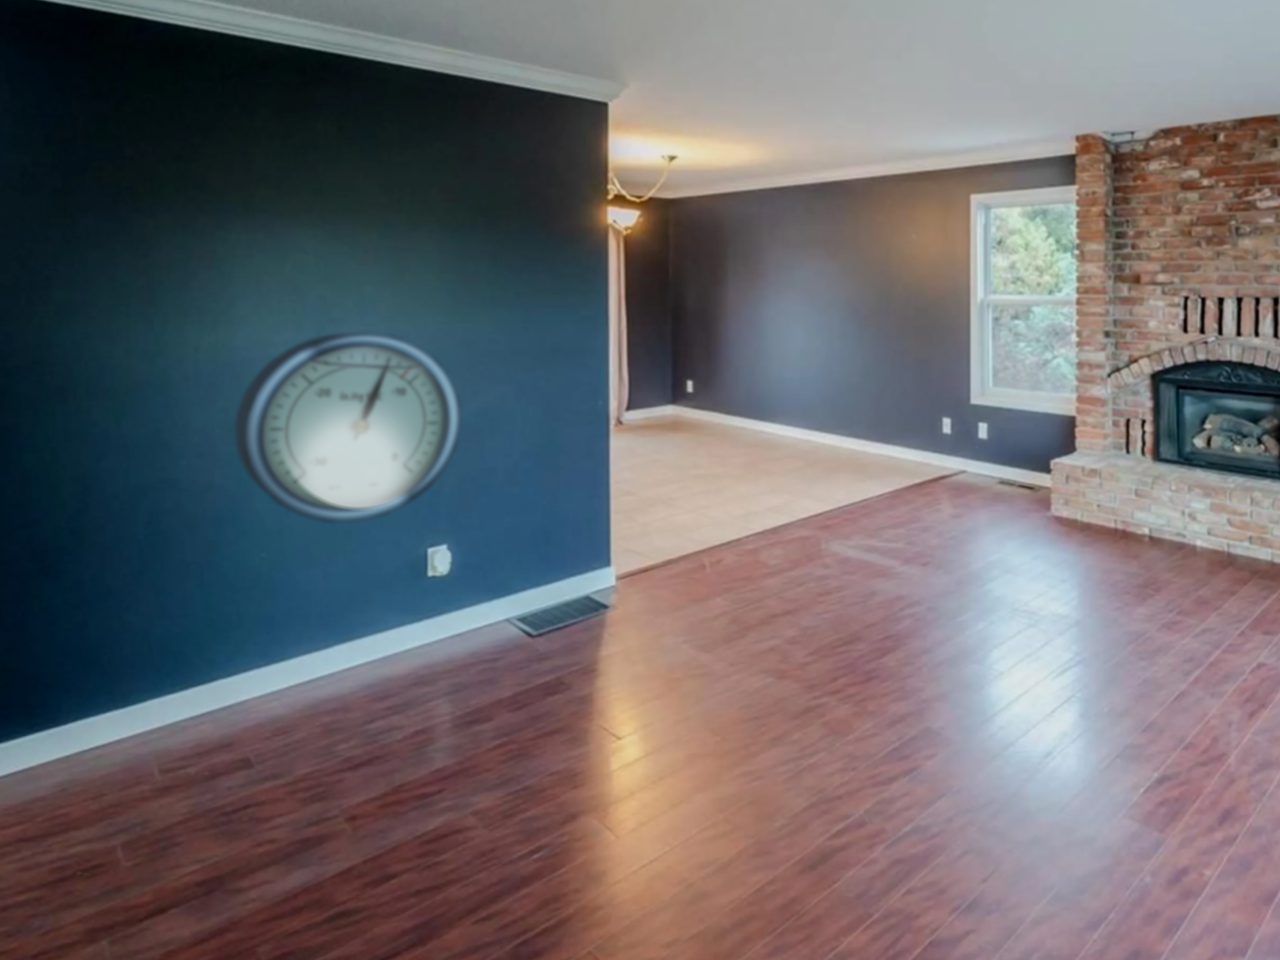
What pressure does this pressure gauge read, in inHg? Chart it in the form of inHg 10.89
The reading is inHg -13
